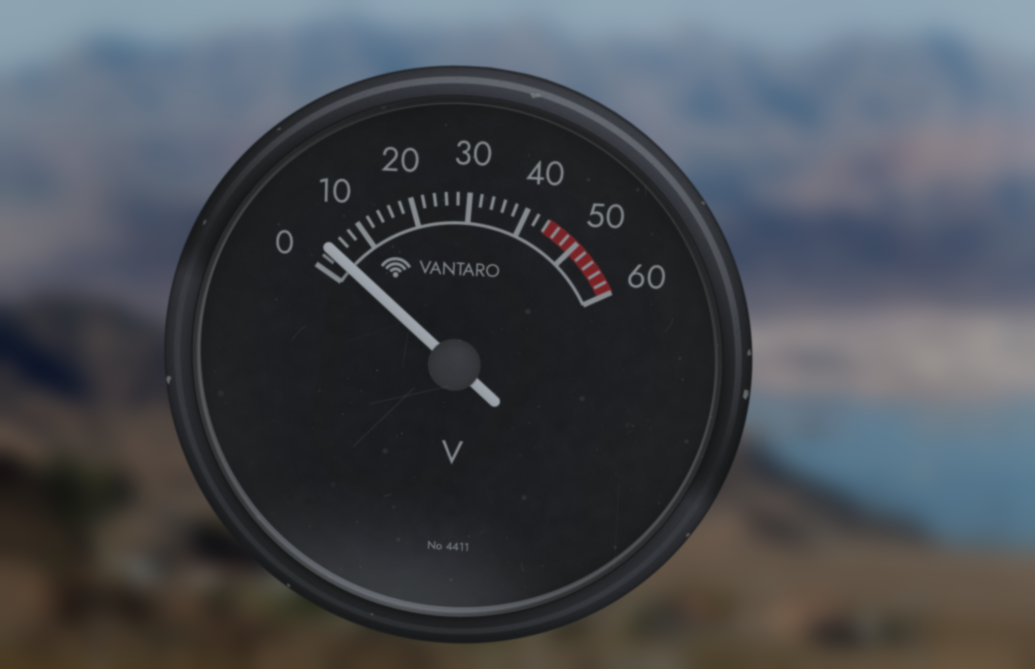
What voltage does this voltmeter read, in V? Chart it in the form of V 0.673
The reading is V 4
